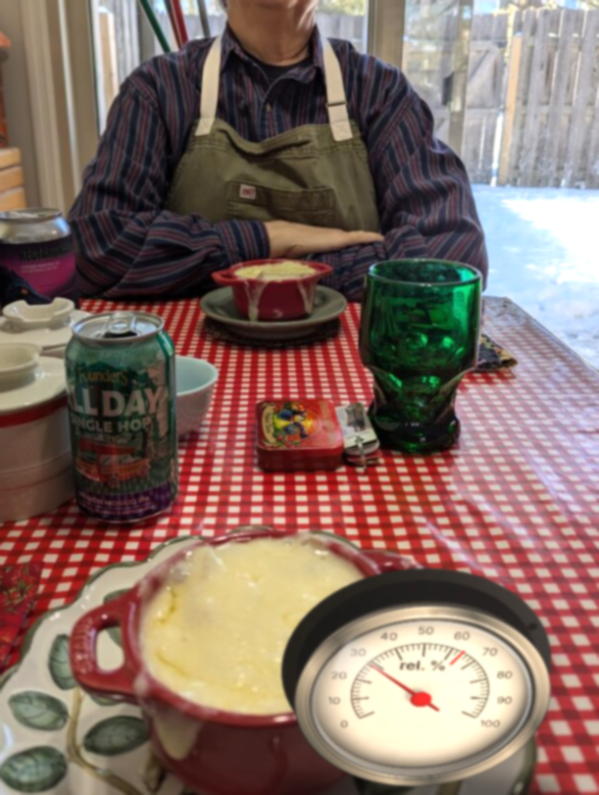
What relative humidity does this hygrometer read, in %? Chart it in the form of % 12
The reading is % 30
